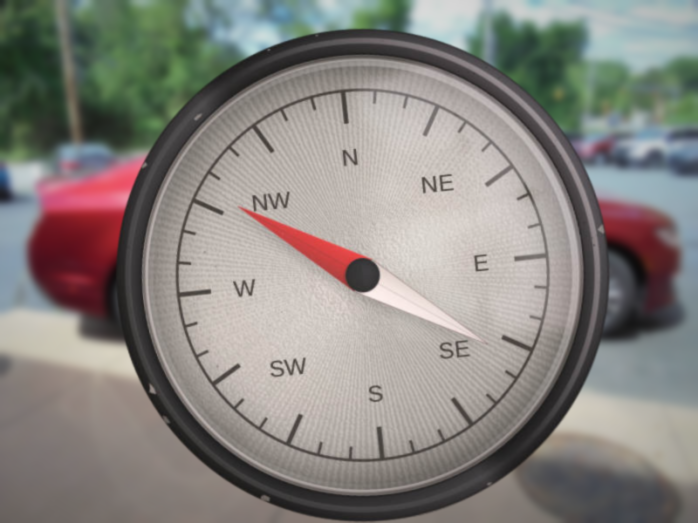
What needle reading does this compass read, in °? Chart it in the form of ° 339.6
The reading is ° 305
